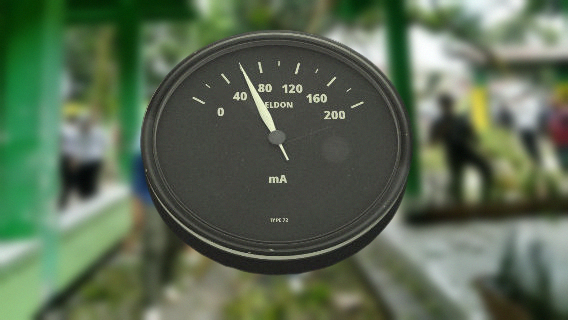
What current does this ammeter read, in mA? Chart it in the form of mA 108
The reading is mA 60
